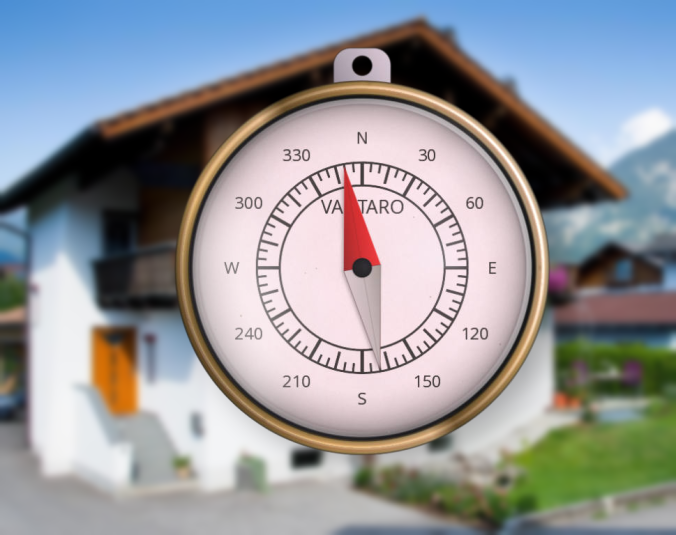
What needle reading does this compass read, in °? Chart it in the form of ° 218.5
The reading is ° 350
